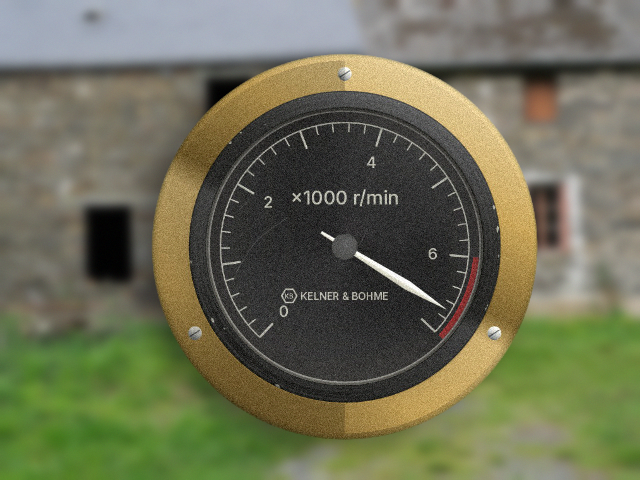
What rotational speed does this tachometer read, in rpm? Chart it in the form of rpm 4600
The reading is rpm 6700
